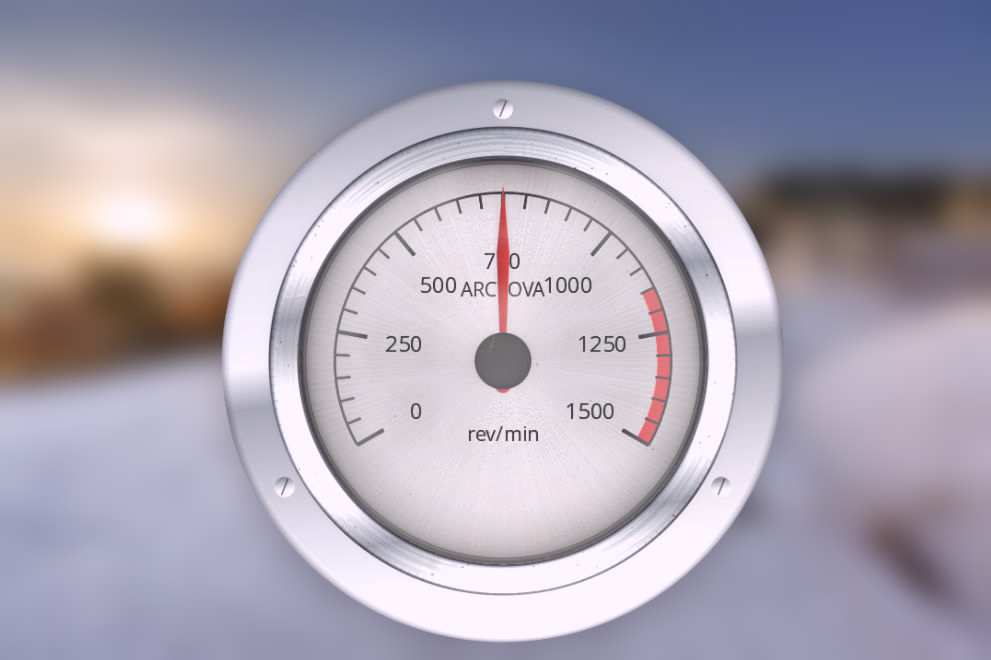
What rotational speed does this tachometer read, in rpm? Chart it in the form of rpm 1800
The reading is rpm 750
